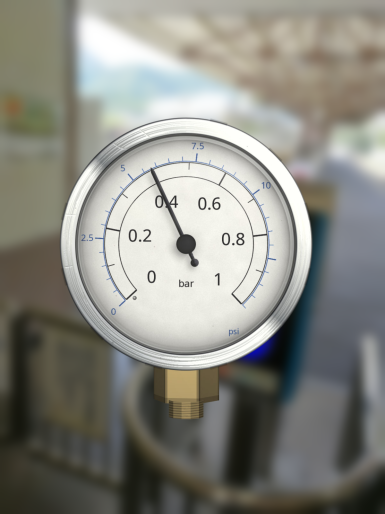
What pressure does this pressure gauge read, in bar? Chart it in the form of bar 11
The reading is bar 0.4
